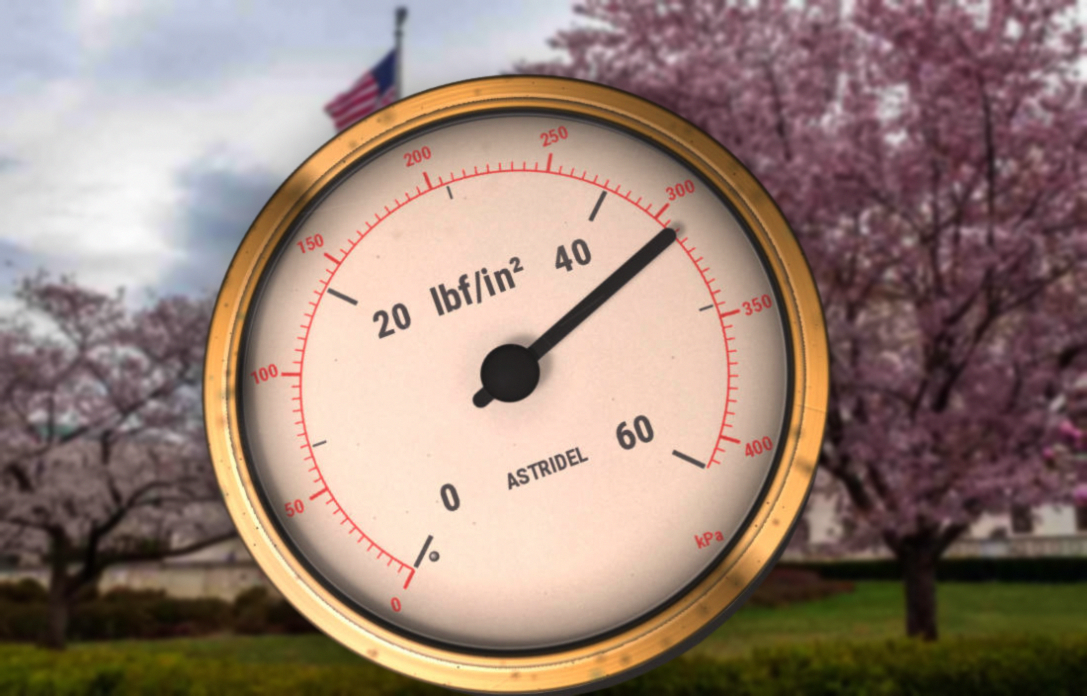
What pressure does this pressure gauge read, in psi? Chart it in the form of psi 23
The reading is psi 45
